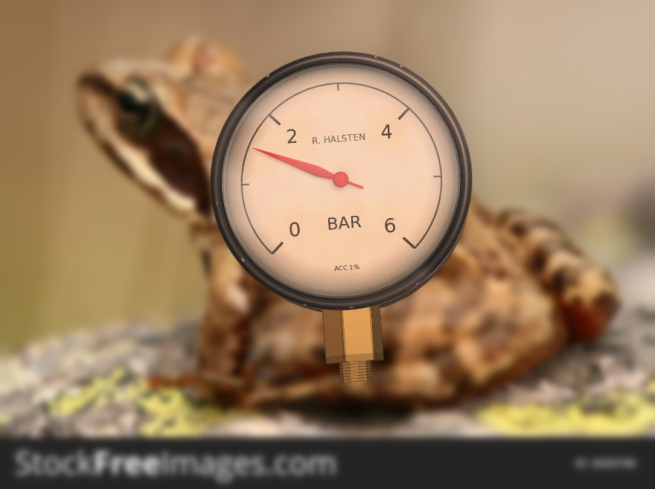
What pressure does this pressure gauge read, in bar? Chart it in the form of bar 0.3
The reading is bar 1.5
